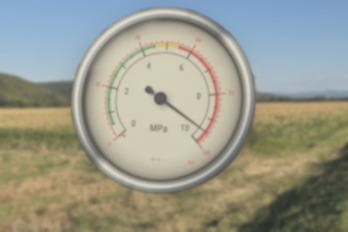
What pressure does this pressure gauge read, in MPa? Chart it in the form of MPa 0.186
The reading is MPa 9.5
